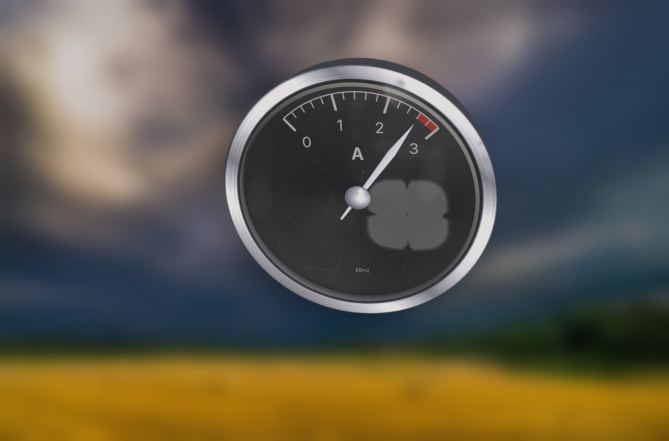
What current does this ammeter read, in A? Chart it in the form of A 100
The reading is A 2.6
